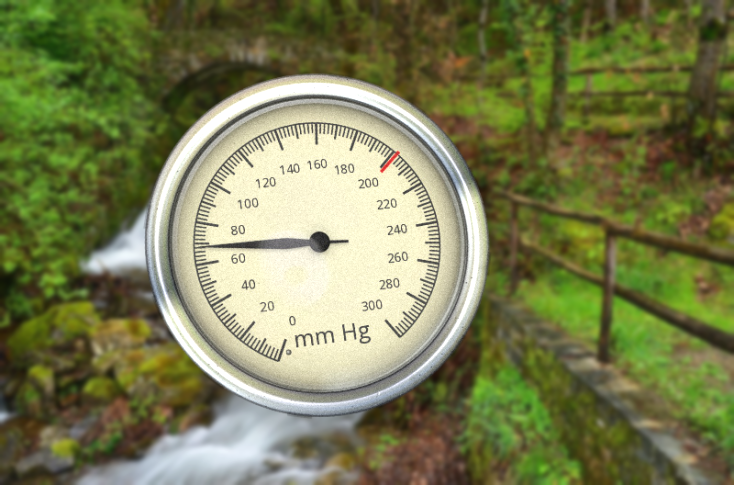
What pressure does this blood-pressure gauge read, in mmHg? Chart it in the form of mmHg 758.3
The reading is mmHg 68
